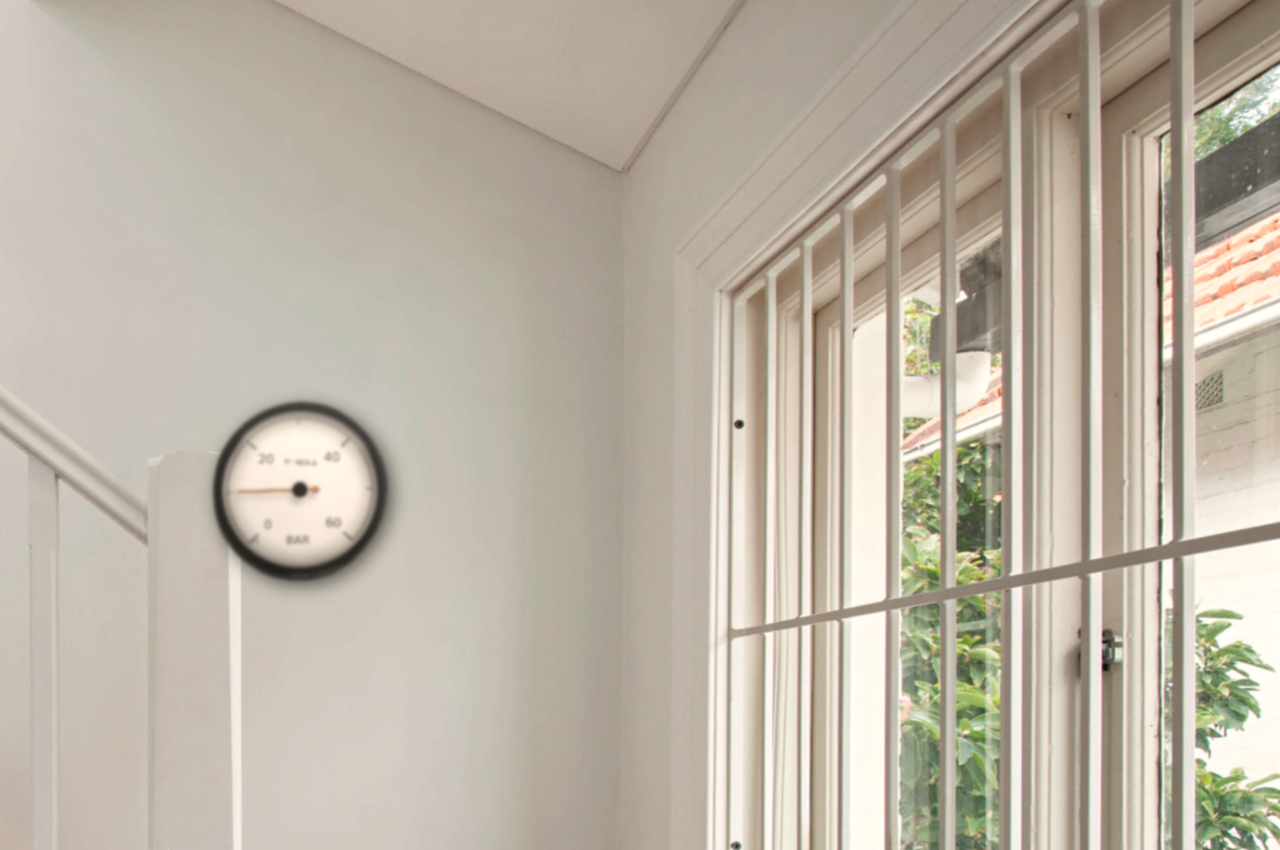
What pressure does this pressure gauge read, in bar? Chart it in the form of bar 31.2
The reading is bar 10
